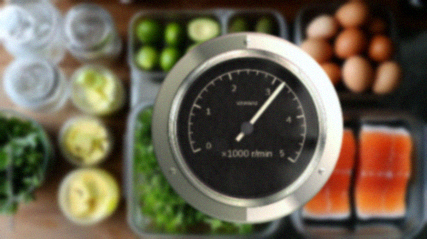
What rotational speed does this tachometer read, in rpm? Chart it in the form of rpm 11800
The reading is rpm 3200
